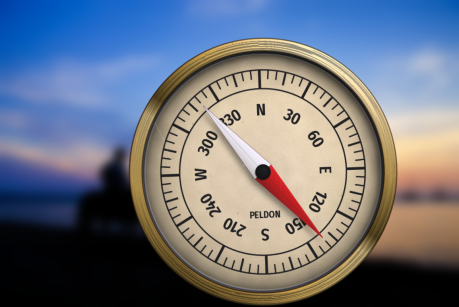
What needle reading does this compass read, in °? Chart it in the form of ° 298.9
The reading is ° 140
